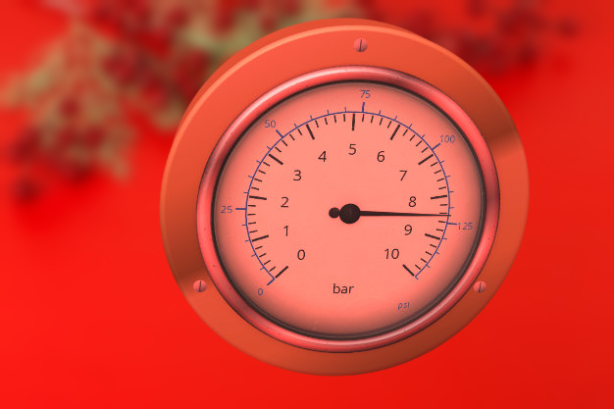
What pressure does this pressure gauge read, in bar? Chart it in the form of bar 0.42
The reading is bar 8.4
